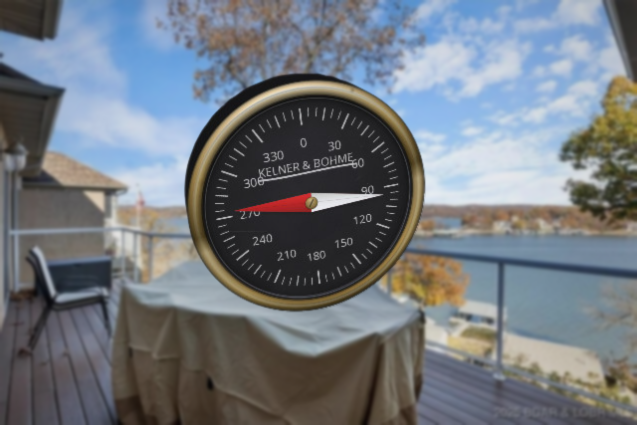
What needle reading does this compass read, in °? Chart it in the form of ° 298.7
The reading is ° 275
